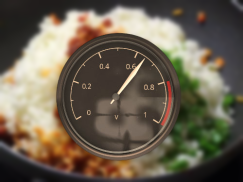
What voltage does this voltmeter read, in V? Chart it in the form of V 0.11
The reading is V 0.65
